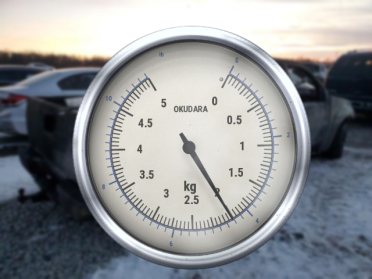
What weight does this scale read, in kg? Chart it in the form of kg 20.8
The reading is kg 2
